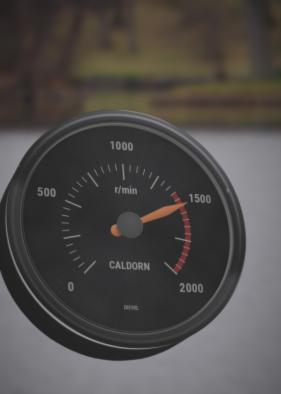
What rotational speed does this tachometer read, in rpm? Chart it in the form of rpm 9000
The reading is rpm 1500
